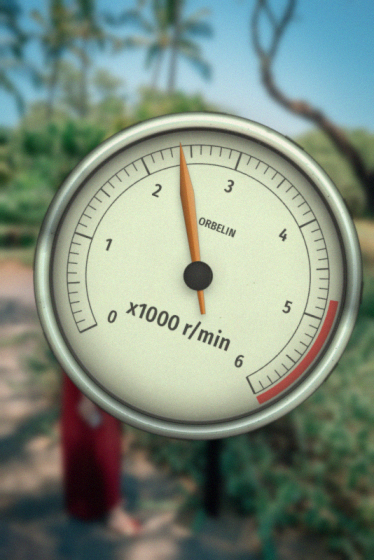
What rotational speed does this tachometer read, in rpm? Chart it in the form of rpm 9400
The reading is rpm 2400
